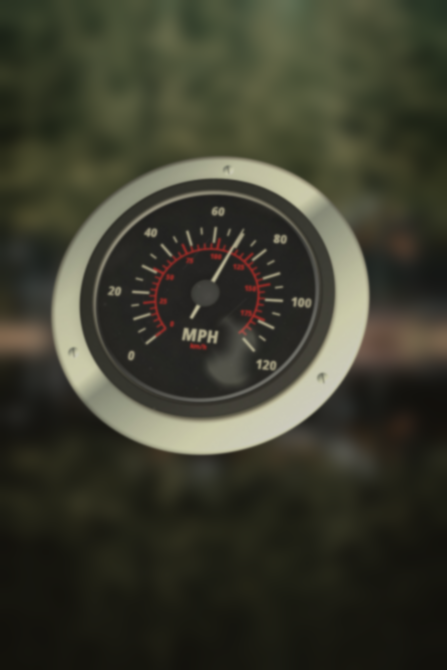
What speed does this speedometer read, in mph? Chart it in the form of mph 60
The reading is mph 70
